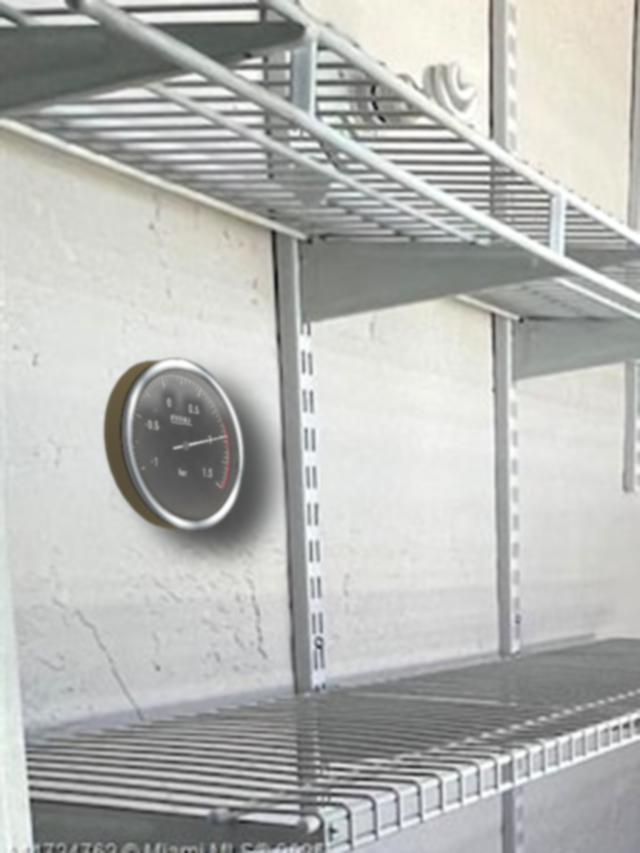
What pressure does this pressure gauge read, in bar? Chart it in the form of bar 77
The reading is bar 1
